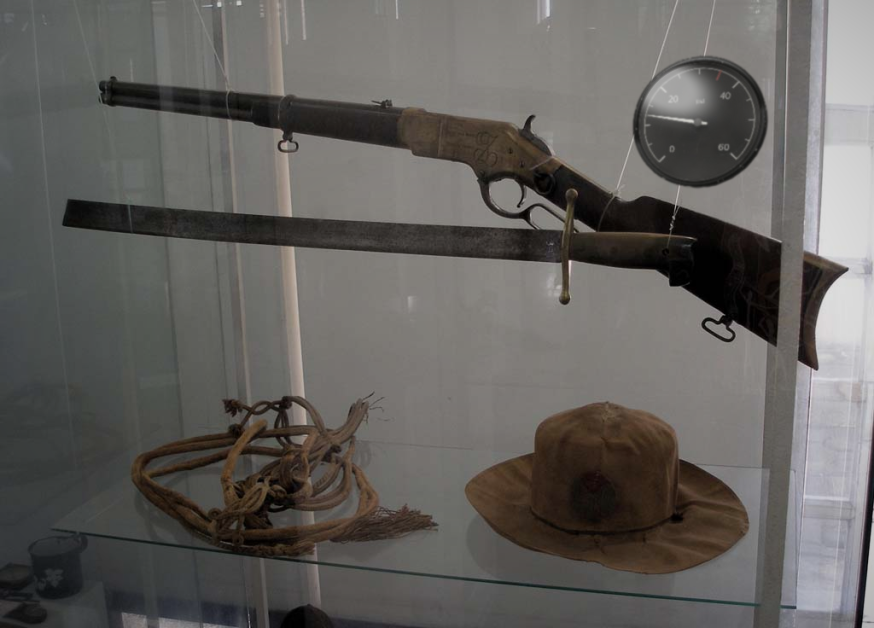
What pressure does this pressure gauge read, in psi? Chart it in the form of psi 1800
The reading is psi 12.5
